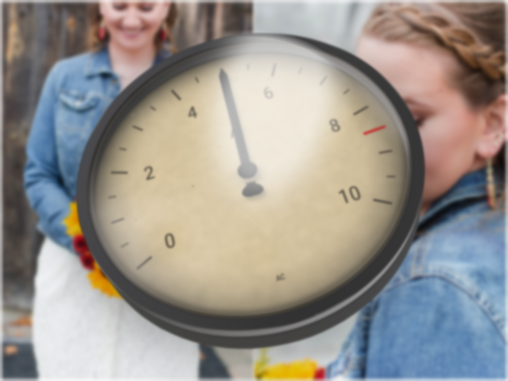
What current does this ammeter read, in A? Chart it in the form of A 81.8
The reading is A 5
